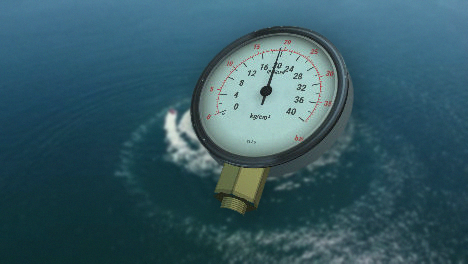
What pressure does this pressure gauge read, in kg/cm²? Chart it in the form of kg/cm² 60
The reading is kg/cm² 20
